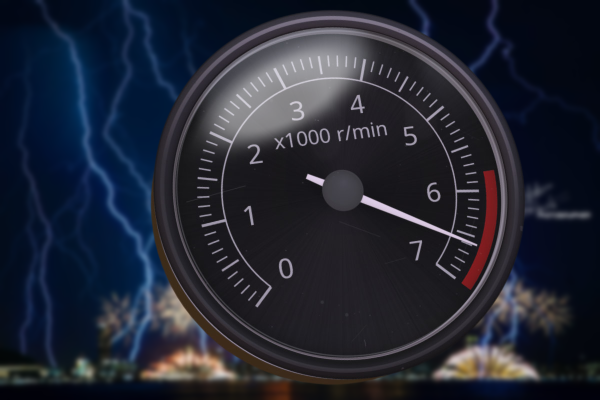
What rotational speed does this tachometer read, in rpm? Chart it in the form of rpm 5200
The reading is rpm 6600
